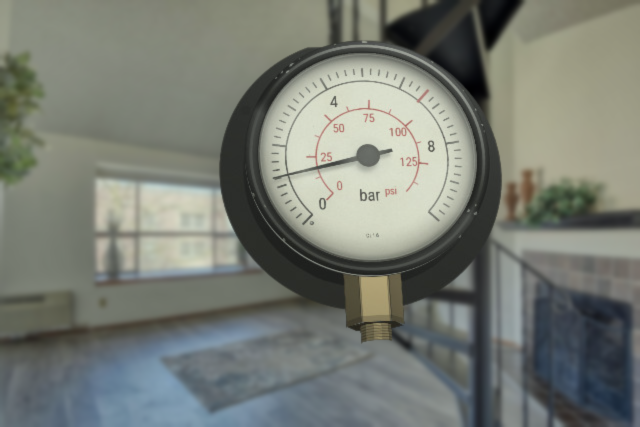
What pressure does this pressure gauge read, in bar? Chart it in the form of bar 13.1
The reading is bar 1.2
